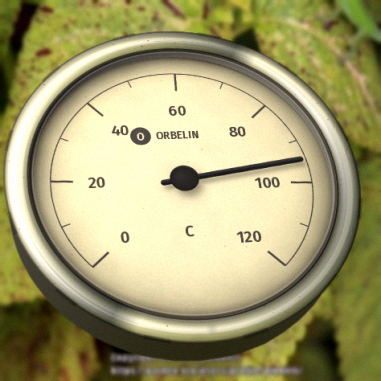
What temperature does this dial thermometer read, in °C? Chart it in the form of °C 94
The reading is °C 95
